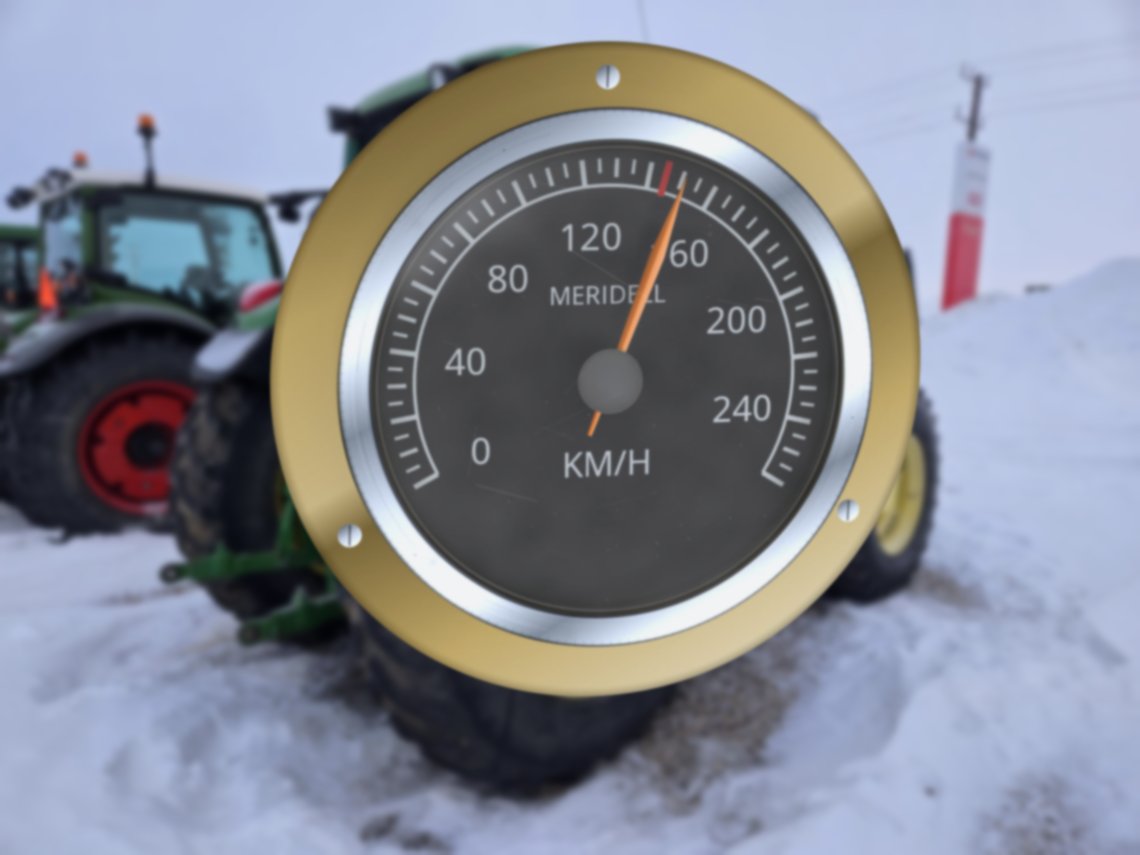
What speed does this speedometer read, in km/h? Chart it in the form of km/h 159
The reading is km/h 150
